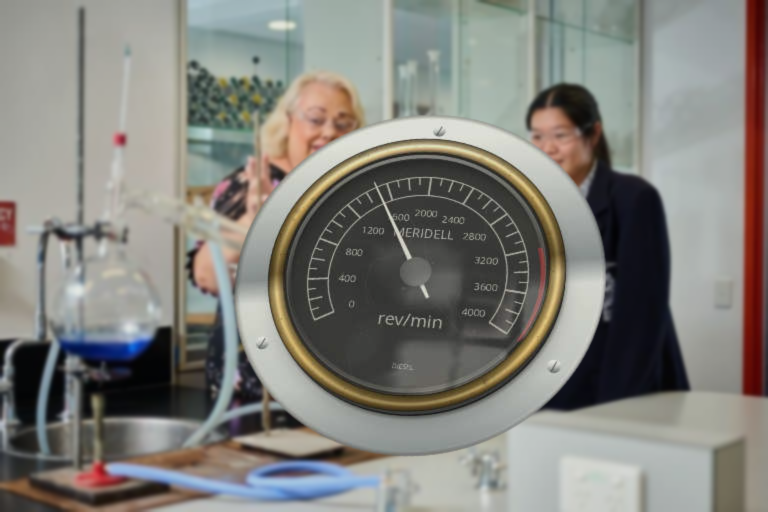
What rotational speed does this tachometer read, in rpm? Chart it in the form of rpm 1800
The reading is rpm 1500
